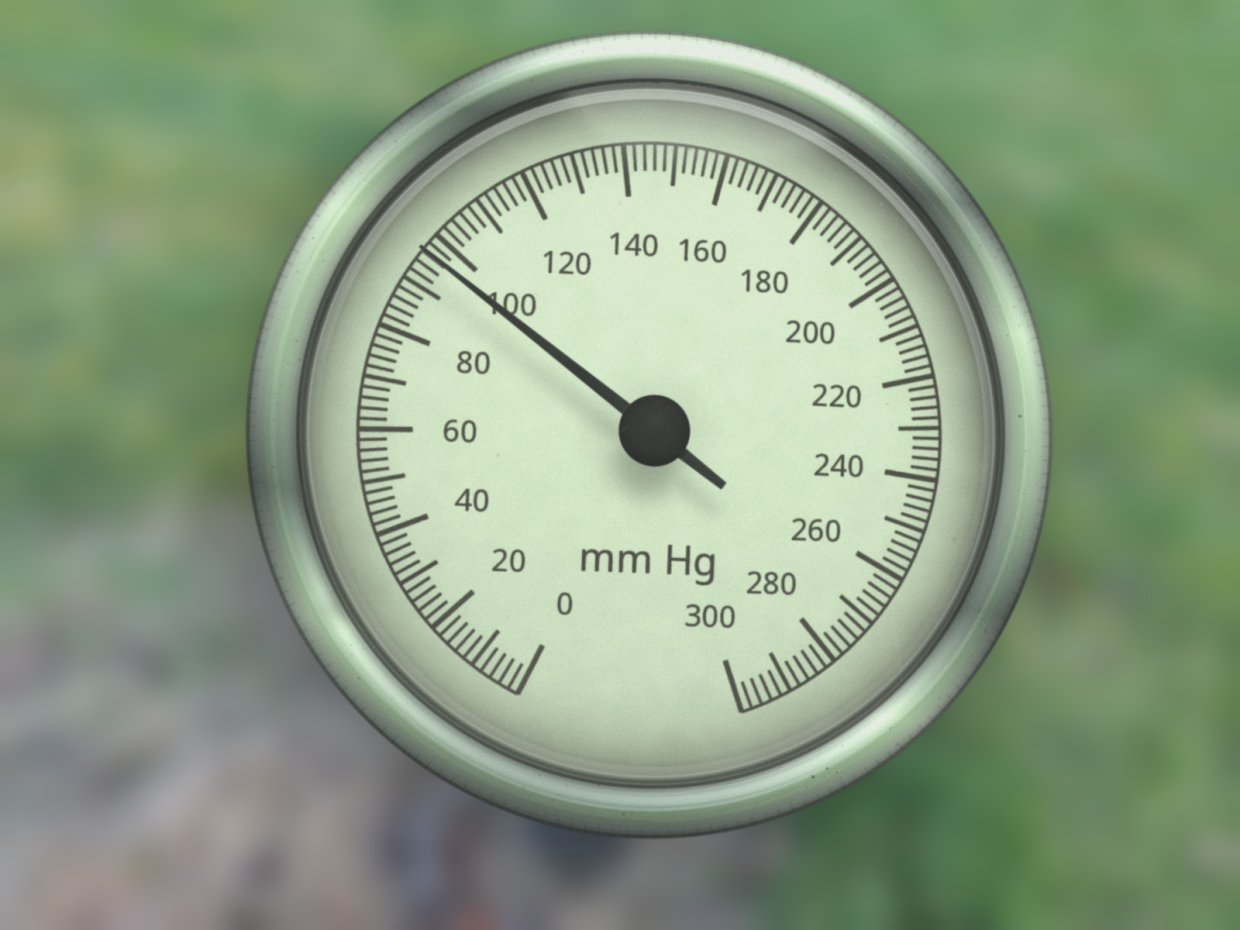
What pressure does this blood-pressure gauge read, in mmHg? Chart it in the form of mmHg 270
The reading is mmHg 96
